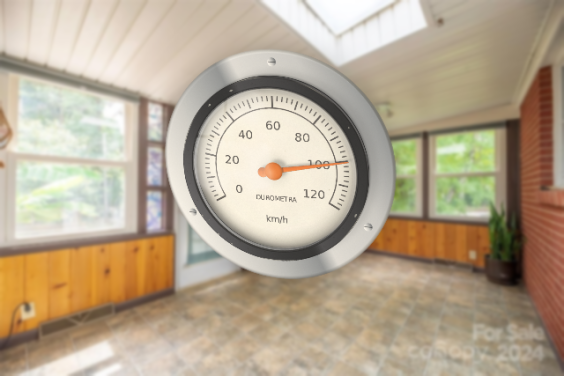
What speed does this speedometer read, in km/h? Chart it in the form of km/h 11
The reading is km/h 100
